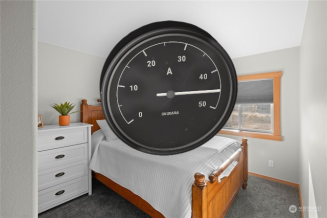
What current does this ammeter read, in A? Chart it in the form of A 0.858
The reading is A 45
